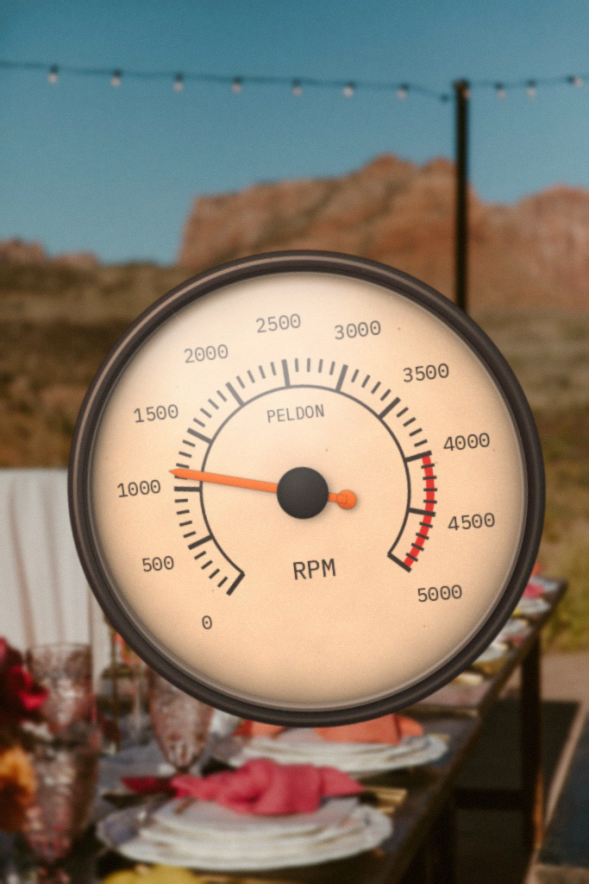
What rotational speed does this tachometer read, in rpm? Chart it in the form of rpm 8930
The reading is rpm 1150
